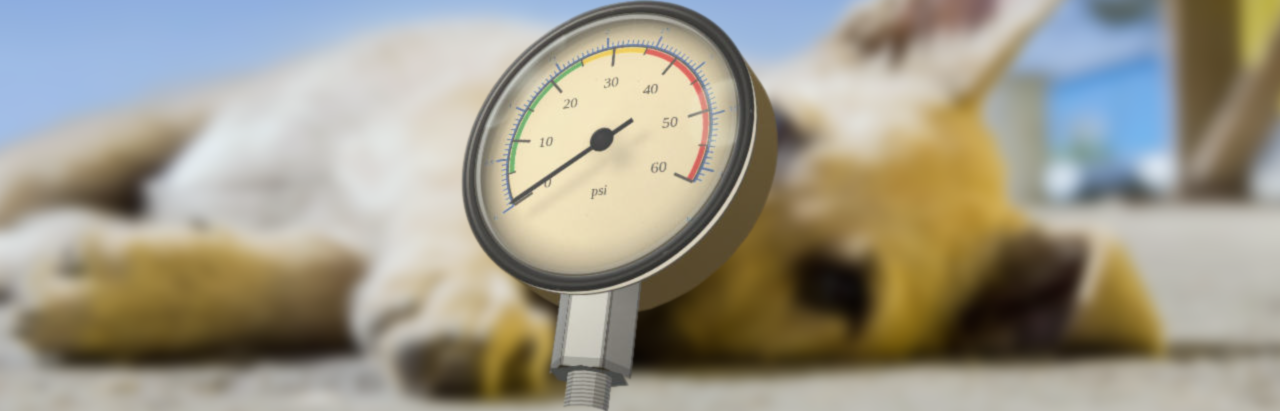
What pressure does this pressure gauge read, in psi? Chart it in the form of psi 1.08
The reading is psi 0
